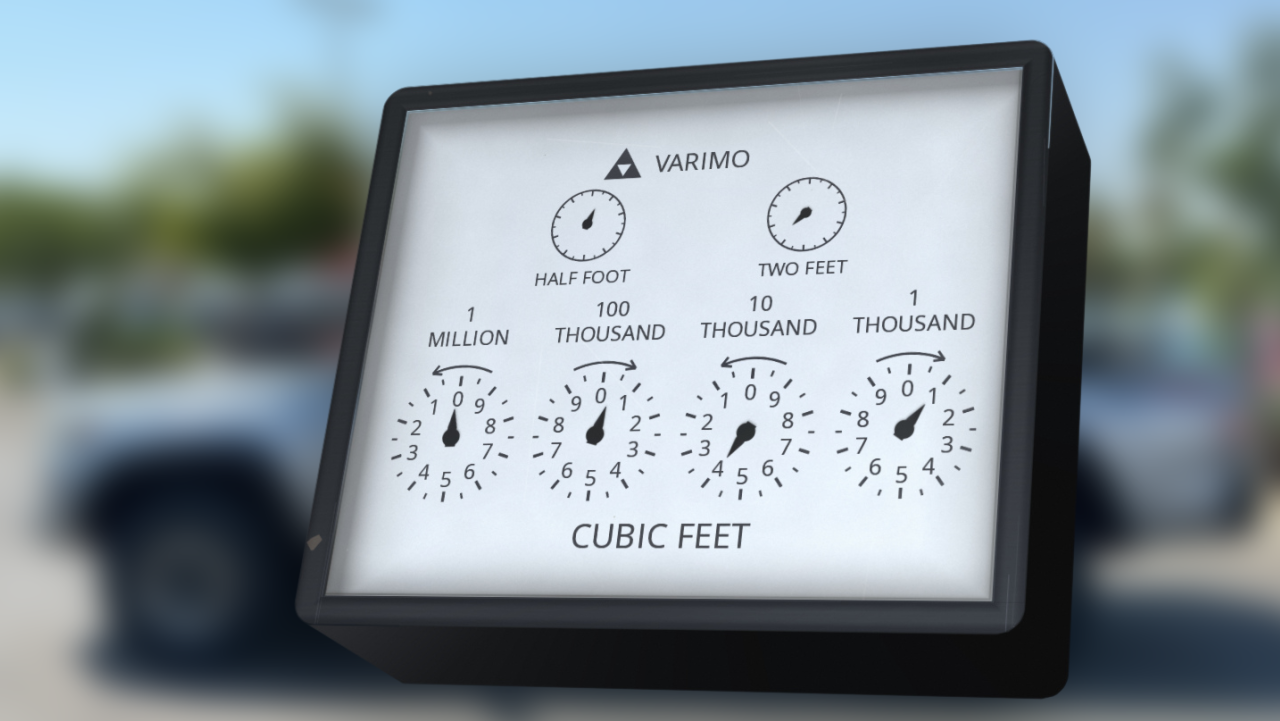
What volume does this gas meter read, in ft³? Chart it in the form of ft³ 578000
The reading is ft³ 4100
